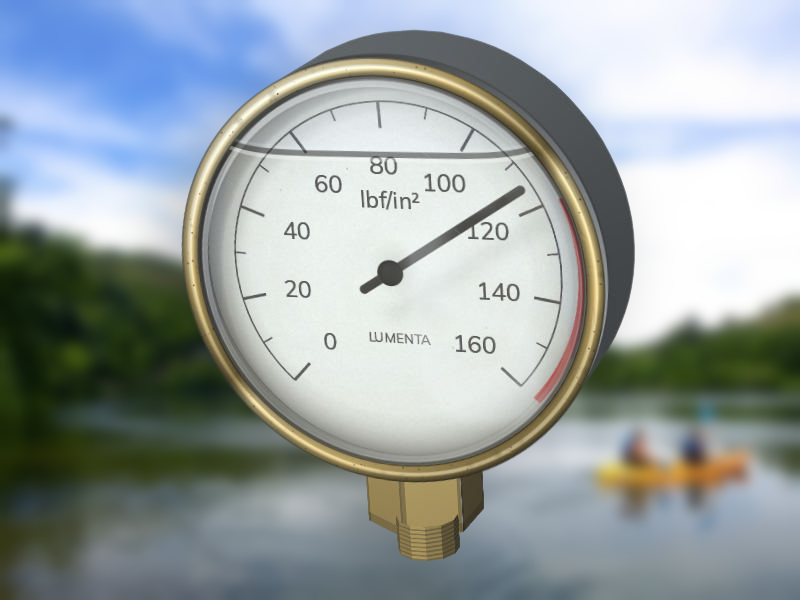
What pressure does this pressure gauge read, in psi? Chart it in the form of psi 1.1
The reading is psi 115
